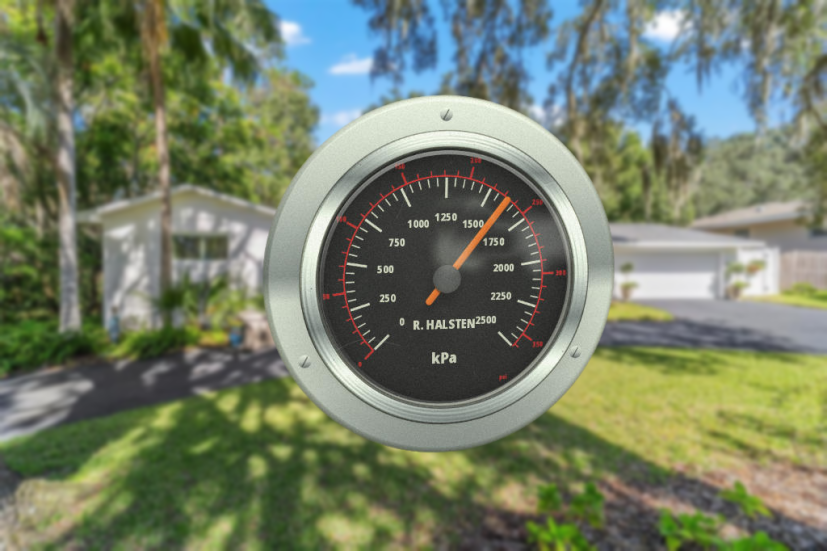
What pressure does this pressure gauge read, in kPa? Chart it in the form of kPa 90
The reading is kPa 1600
